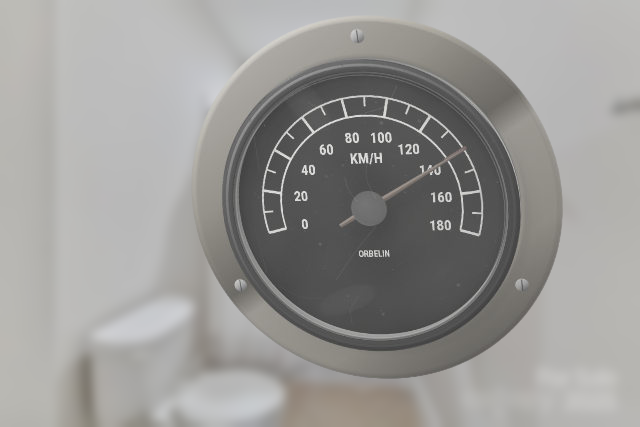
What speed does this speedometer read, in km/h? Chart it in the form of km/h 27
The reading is km/h 140
